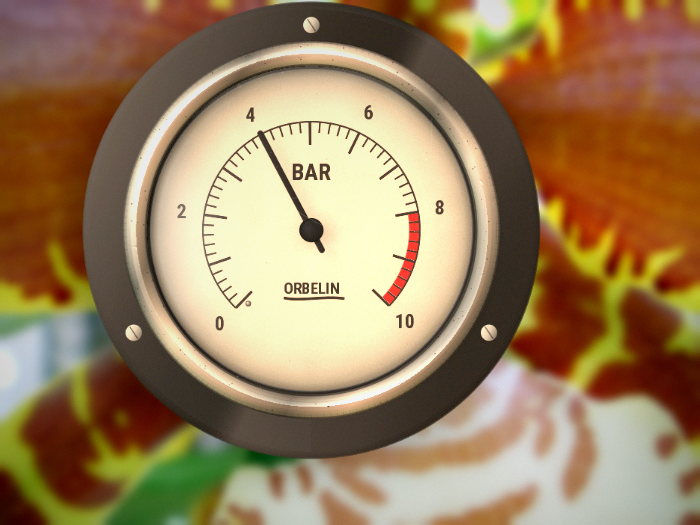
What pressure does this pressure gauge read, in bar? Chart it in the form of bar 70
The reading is bar 4
